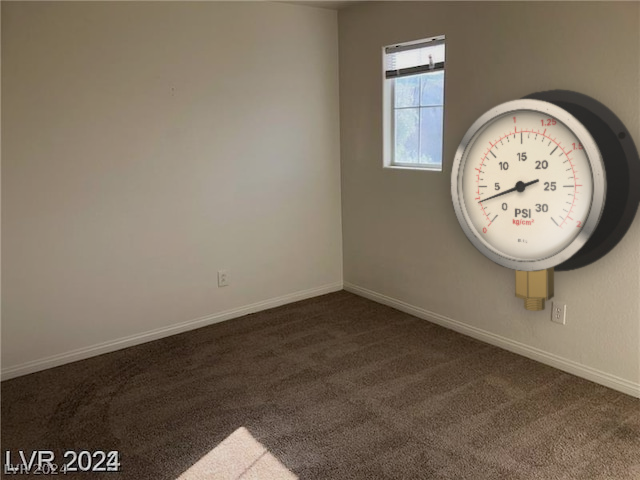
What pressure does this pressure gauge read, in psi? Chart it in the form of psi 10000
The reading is psi 3
